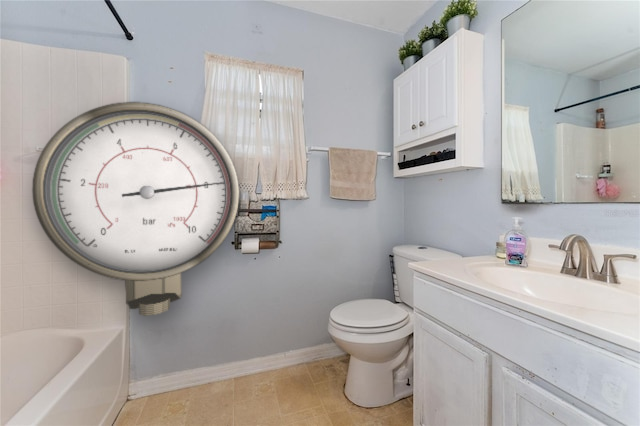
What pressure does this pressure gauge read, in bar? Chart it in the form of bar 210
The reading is bar 8
